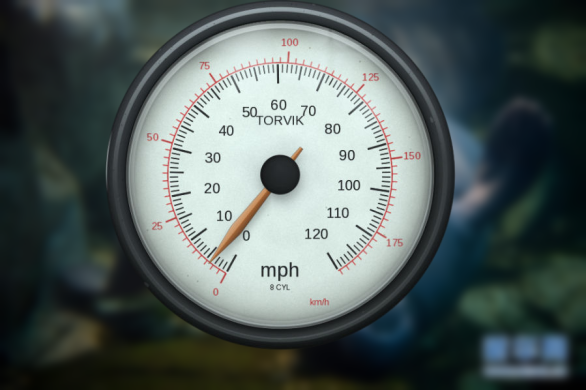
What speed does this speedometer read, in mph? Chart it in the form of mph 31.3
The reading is mph 4
